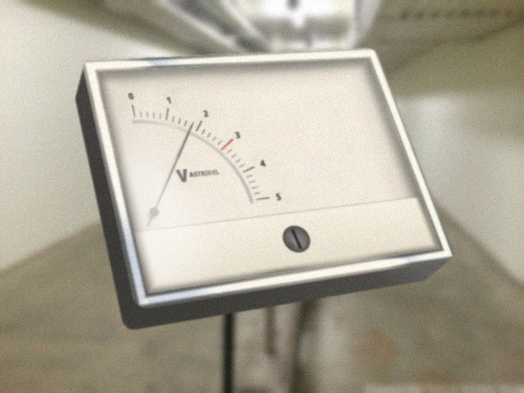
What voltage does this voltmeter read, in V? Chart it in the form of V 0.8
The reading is V 1.8
